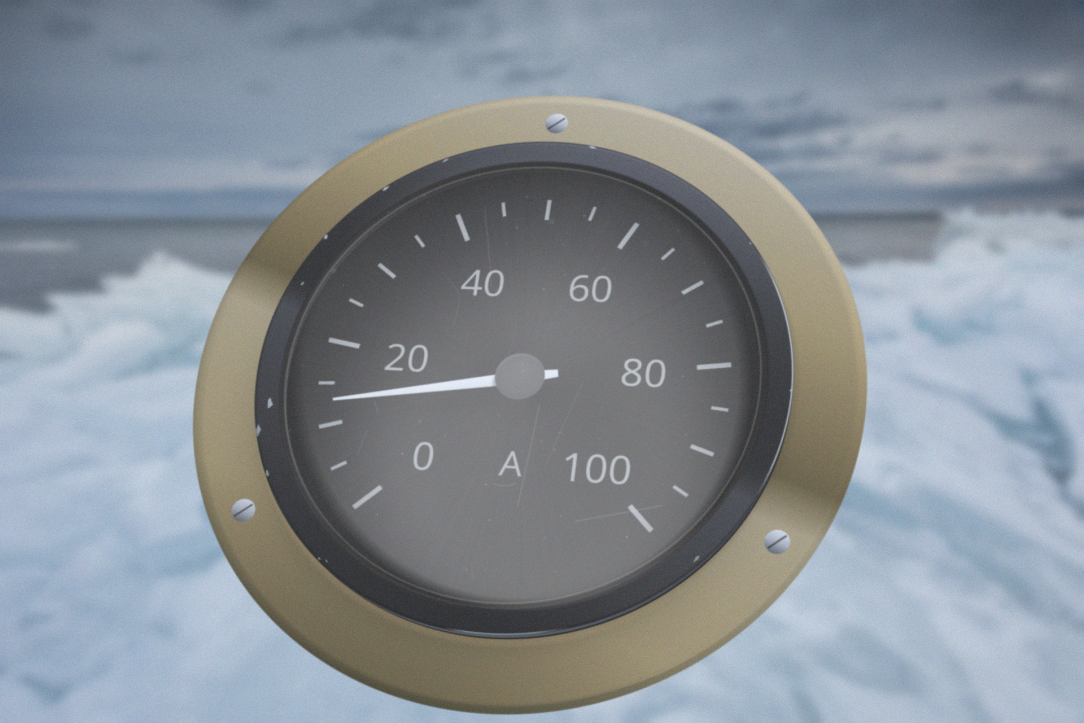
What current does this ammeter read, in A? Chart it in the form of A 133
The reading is A 12.5
